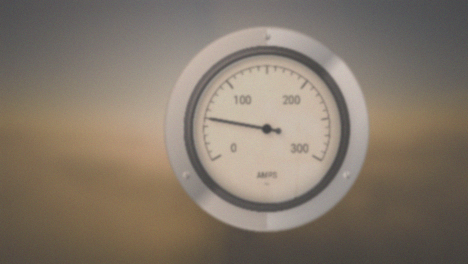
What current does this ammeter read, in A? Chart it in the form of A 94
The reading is A 50
